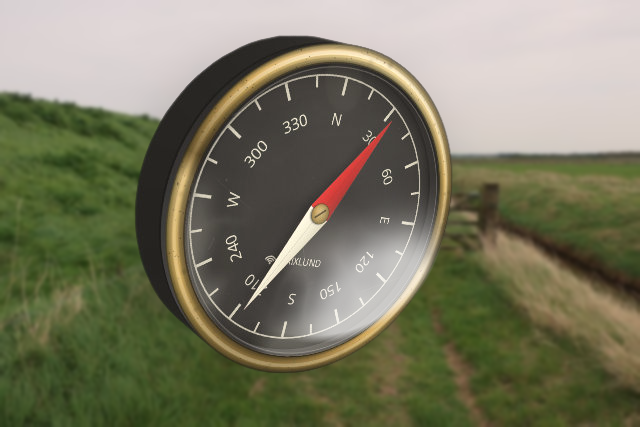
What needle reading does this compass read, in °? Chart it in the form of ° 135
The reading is ° 30
